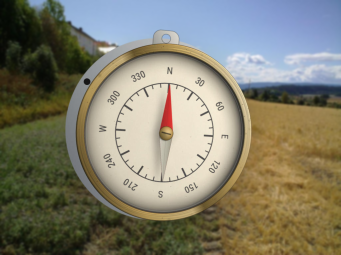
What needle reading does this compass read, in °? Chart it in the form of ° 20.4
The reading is ° 0
